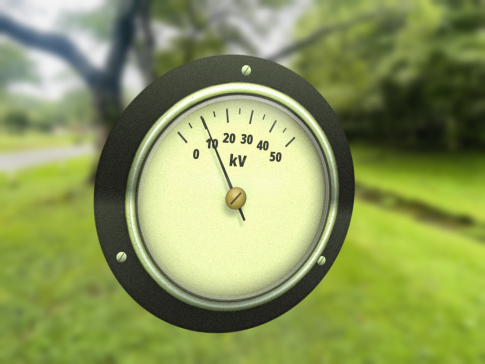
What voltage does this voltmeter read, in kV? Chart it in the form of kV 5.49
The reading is kV 10
